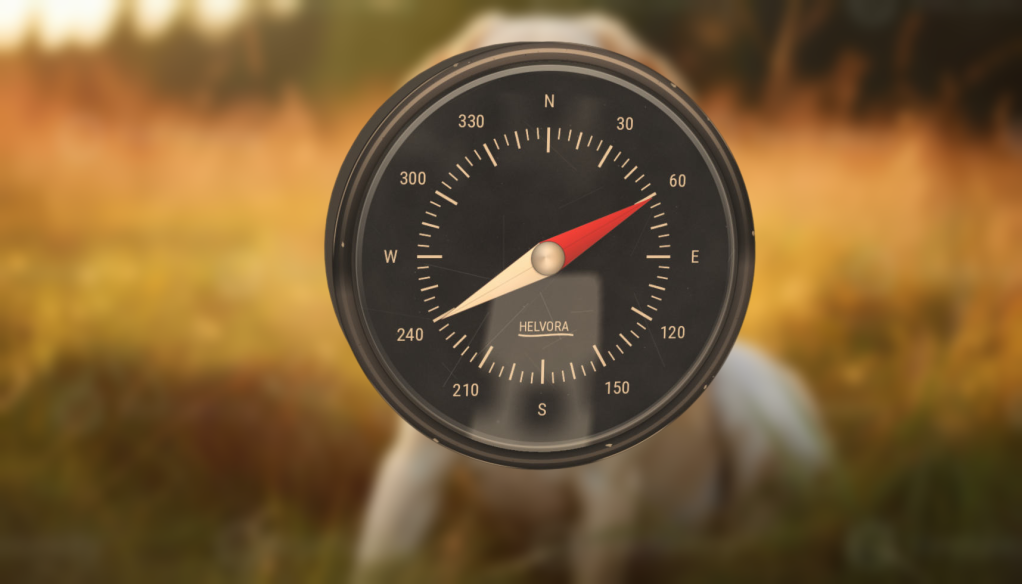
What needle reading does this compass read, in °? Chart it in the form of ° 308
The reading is ° 60
